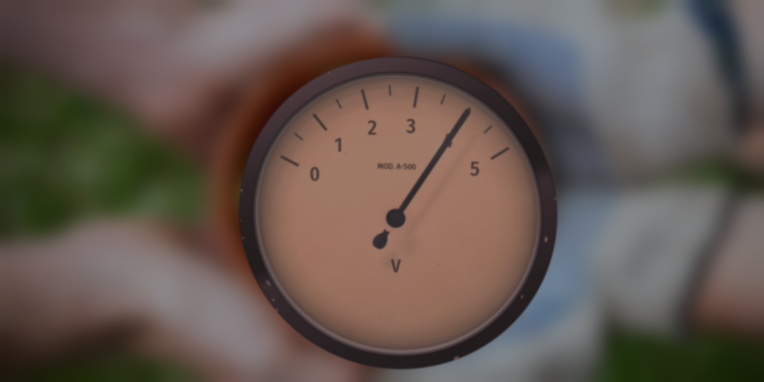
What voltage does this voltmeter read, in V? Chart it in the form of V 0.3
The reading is V 4
